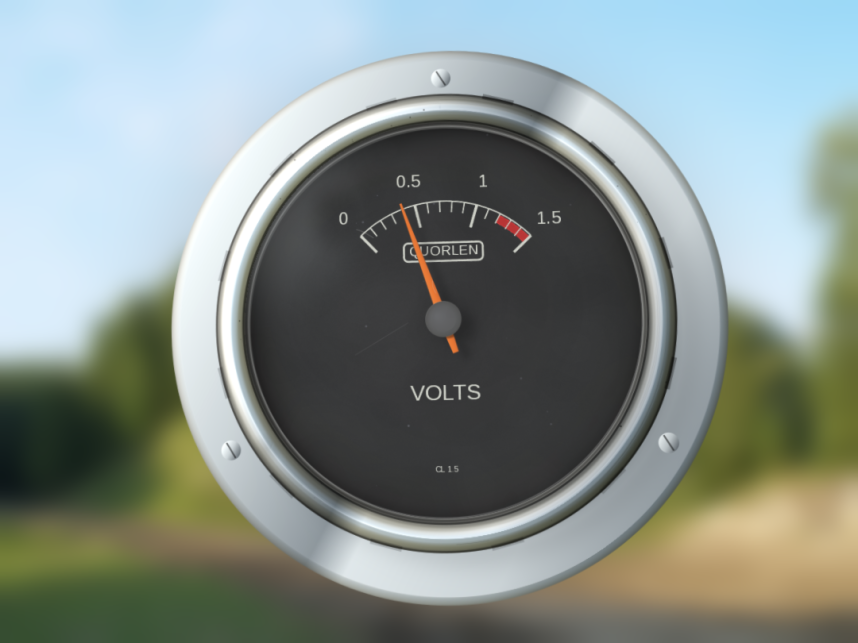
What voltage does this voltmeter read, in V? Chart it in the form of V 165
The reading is V 0.4
